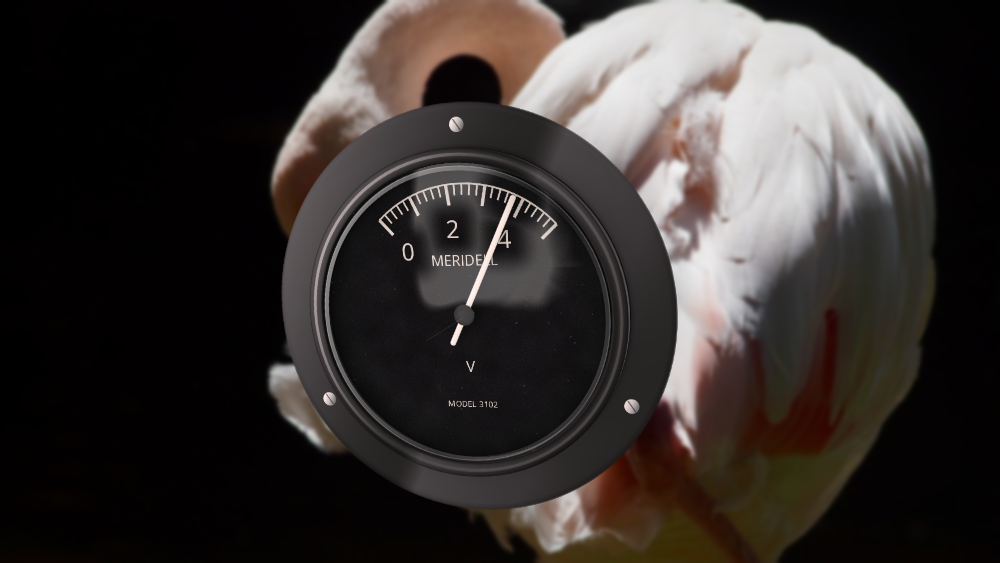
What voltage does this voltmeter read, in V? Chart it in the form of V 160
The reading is V 3.8
